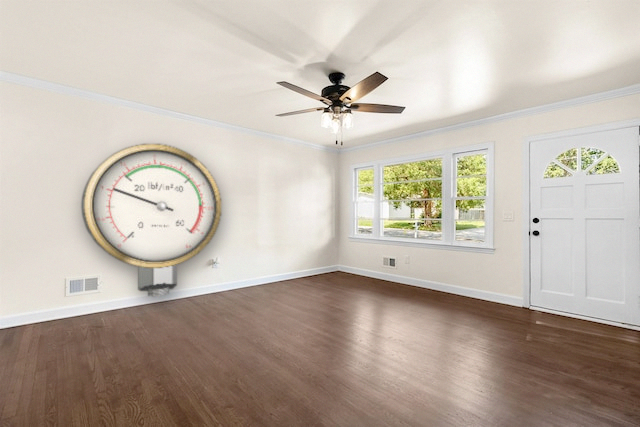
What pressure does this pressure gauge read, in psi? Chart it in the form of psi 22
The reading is psi 15
